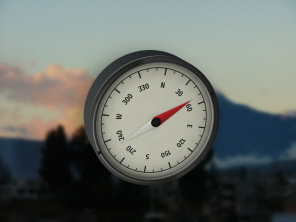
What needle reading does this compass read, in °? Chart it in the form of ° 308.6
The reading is ° 50
